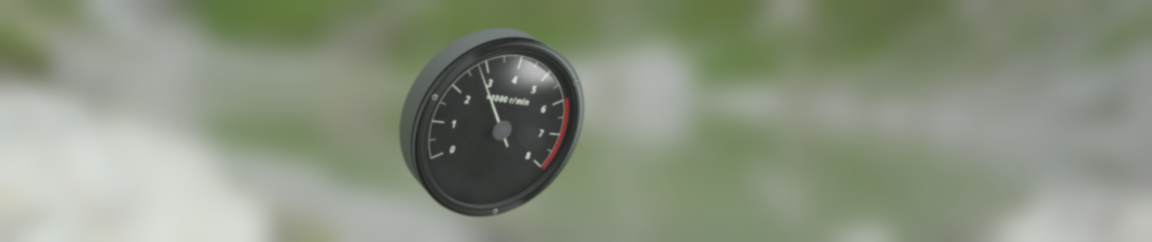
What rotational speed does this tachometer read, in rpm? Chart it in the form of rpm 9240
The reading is rpm 2750
